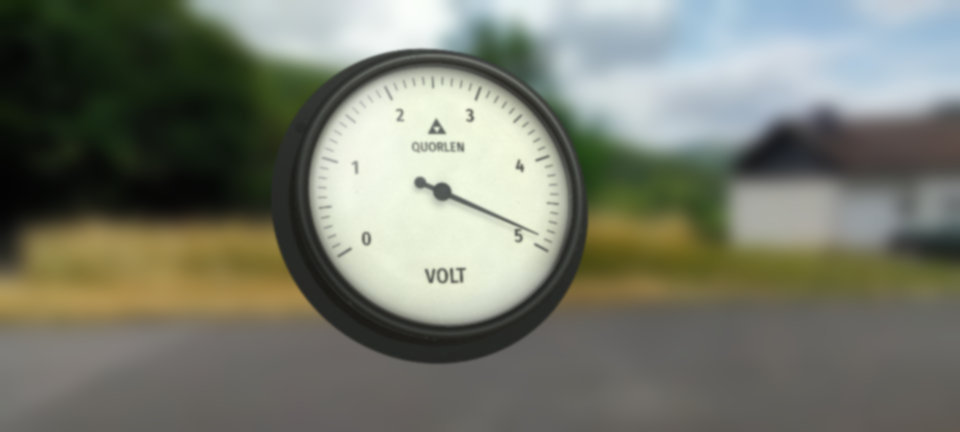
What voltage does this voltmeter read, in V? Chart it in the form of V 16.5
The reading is V 4.9
